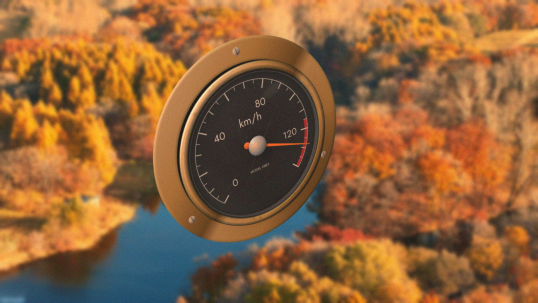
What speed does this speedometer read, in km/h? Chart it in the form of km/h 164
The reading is km/h 127.5
